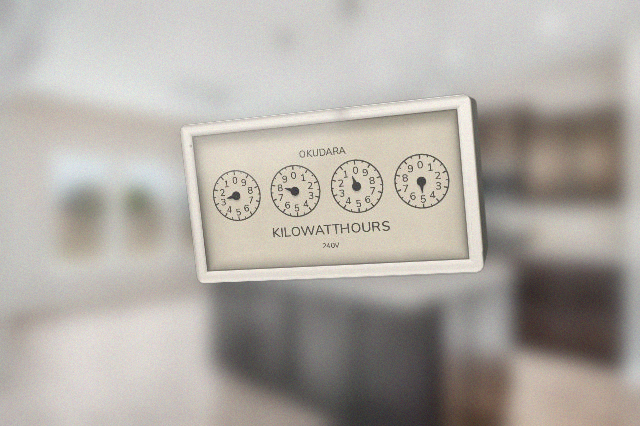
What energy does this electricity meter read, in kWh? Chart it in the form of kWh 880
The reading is kWh 2805
